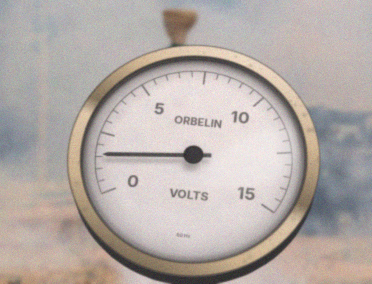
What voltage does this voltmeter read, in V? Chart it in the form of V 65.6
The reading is V 1.5
